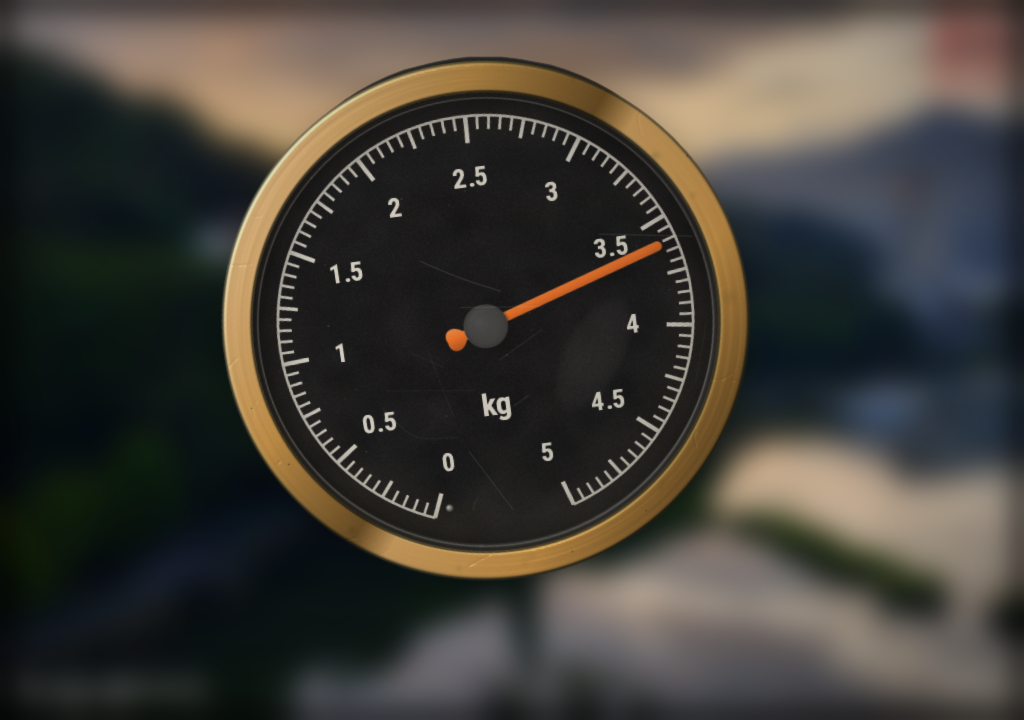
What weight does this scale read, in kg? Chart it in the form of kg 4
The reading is kg 3.6
